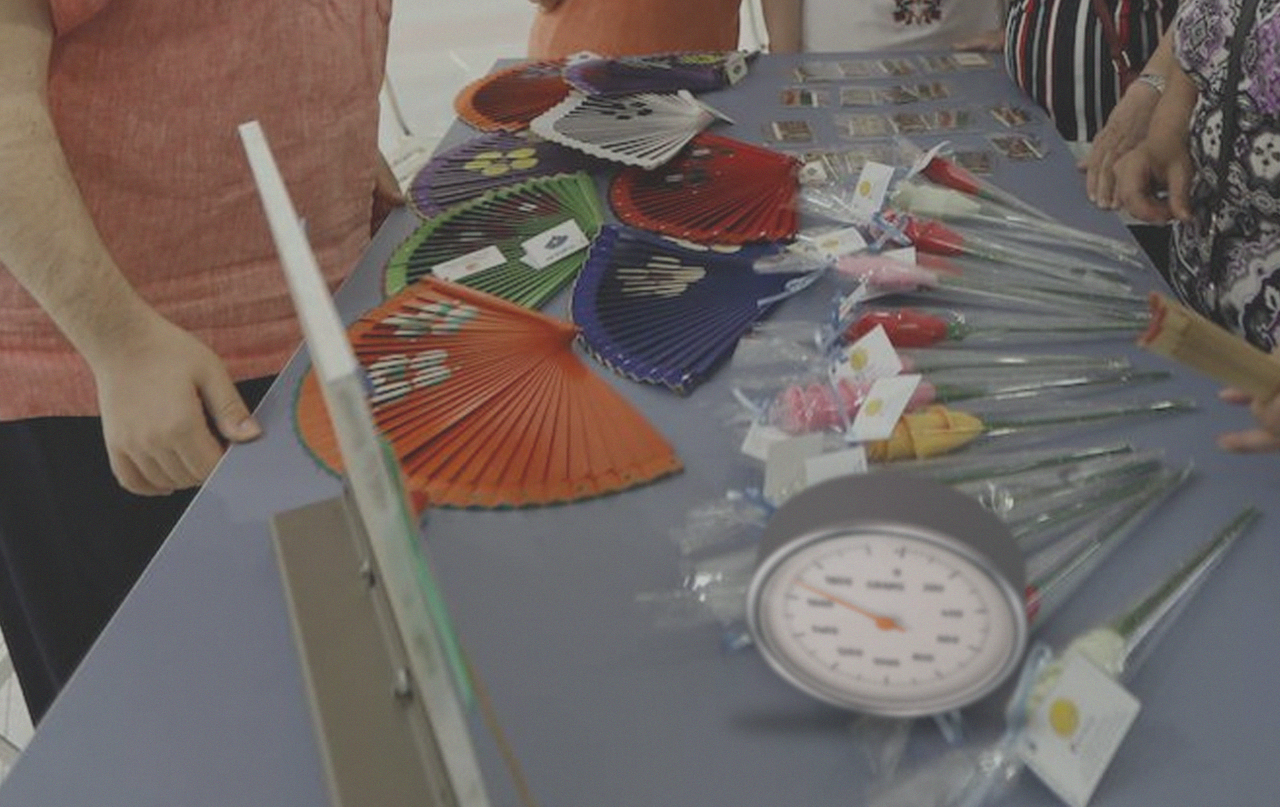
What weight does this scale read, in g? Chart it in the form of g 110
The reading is g 1700
